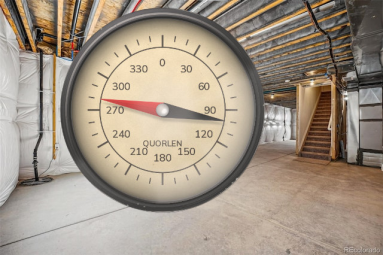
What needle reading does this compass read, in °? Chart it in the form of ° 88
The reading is ° 280
